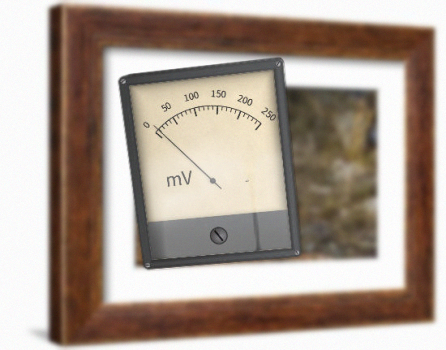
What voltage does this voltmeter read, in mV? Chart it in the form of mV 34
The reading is mV 10
